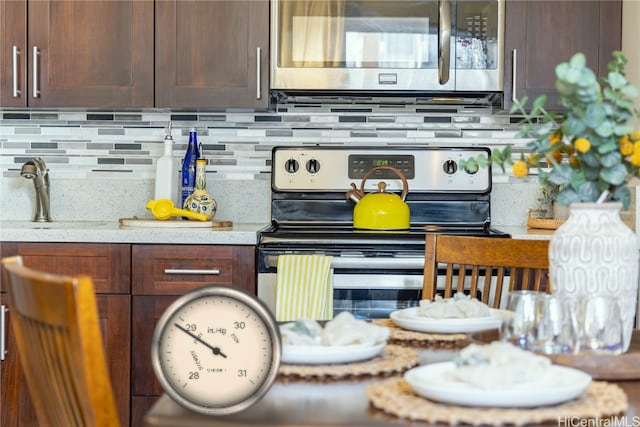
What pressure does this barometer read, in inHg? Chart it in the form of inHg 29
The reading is inHg 28.9
